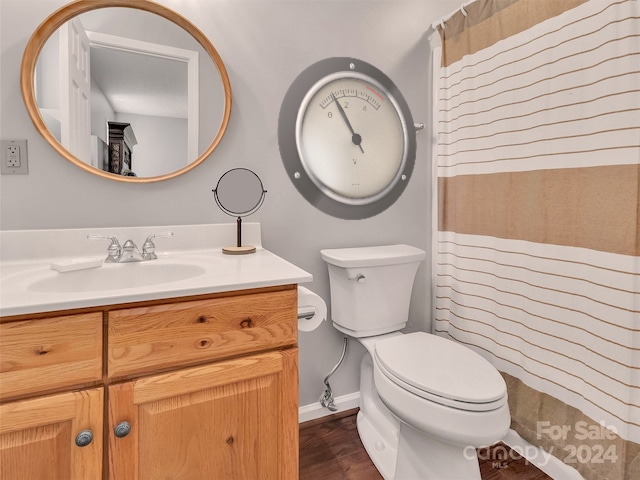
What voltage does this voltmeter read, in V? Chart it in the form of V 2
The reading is V 1
